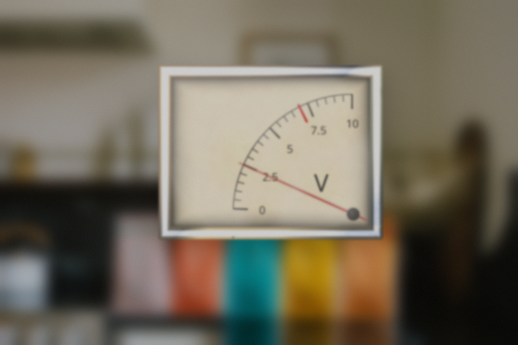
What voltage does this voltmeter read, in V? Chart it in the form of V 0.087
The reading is V 2.5
